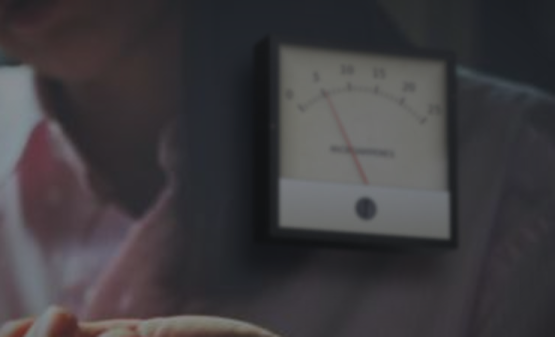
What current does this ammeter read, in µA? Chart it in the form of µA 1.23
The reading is µA 5
